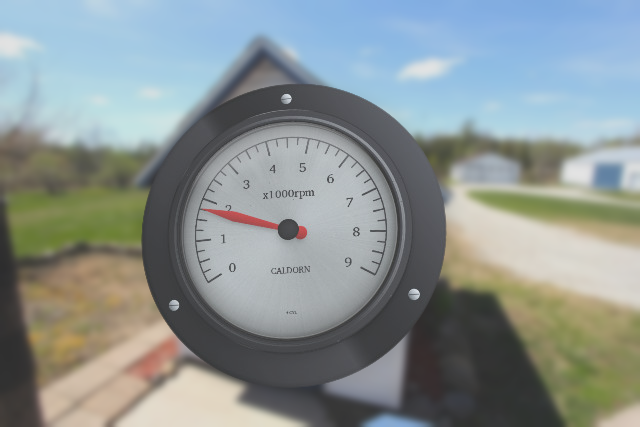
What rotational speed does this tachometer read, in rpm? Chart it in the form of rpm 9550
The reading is rpm 1750
